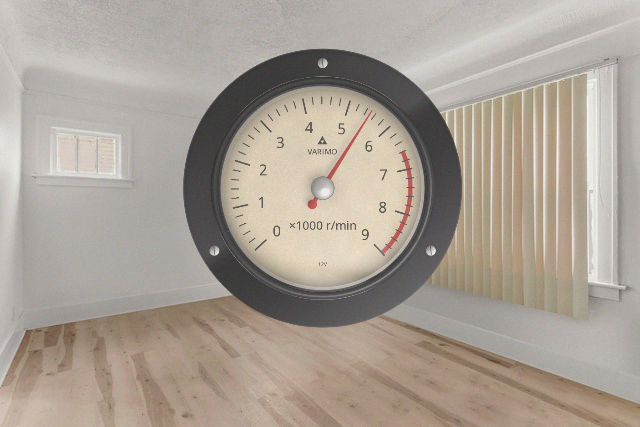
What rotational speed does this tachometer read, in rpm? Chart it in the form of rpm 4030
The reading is rpm 5500
